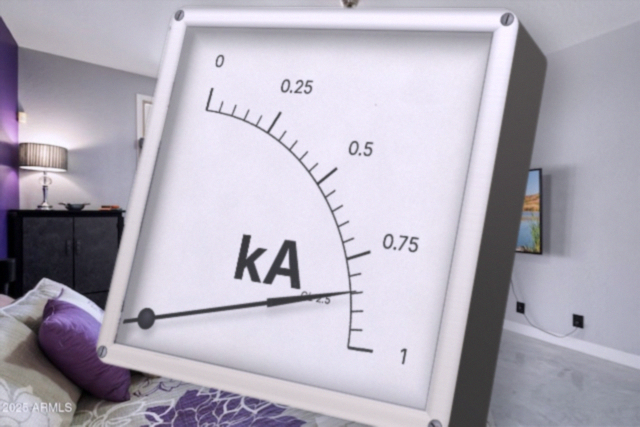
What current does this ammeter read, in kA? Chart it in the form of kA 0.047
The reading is kA 0.85
